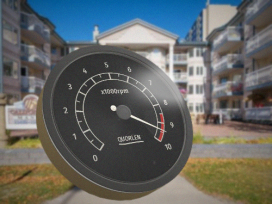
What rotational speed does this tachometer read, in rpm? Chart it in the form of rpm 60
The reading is rpm 9500
